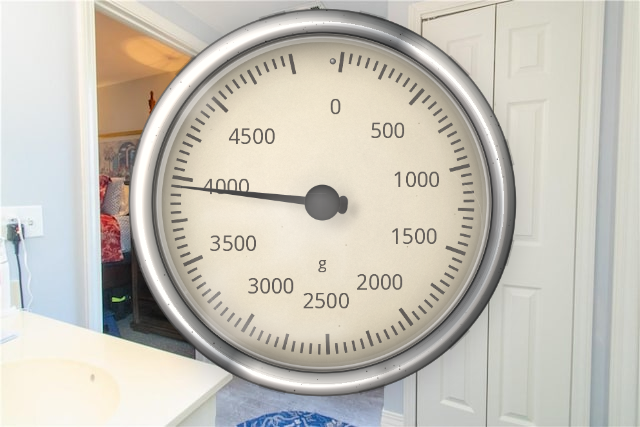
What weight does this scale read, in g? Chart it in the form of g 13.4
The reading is g 3950
